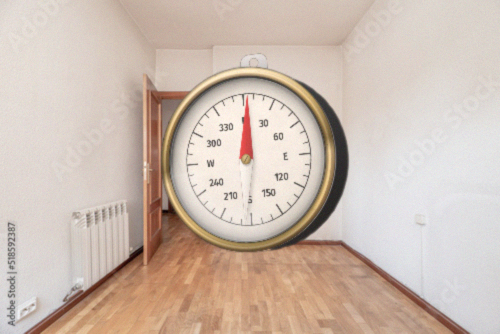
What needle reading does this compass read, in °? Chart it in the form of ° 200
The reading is ° 5
